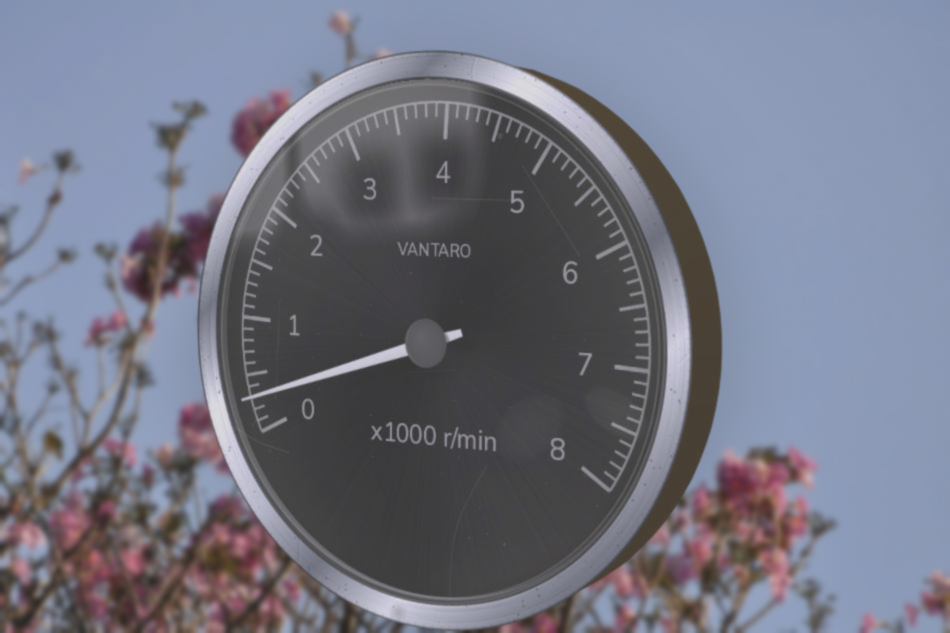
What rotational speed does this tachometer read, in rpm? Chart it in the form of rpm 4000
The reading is rpm 300
